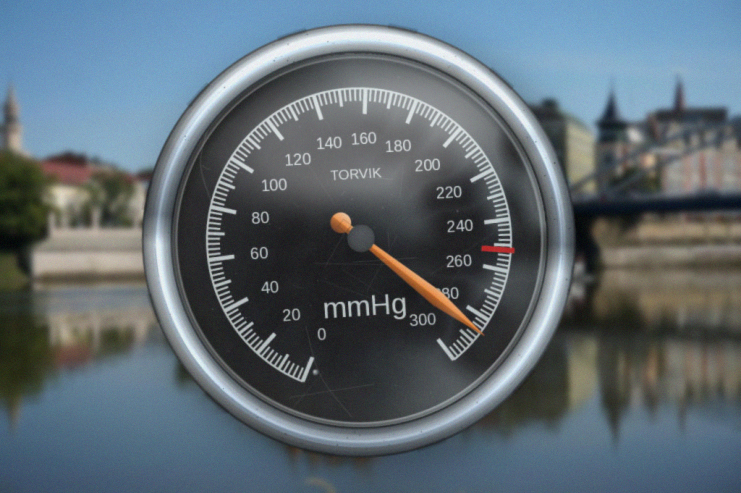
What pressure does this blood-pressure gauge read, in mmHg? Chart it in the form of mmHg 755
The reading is mmHg 286
